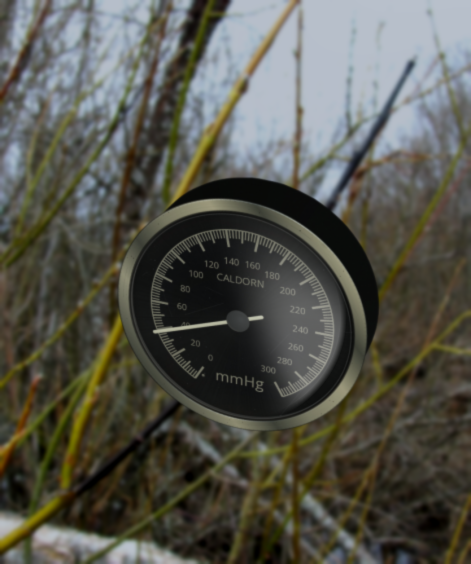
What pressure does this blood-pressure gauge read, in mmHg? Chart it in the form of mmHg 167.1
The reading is mmHg 40
